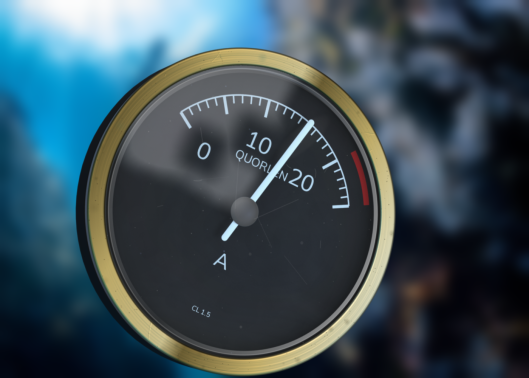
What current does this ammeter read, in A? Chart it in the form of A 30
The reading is A 15
